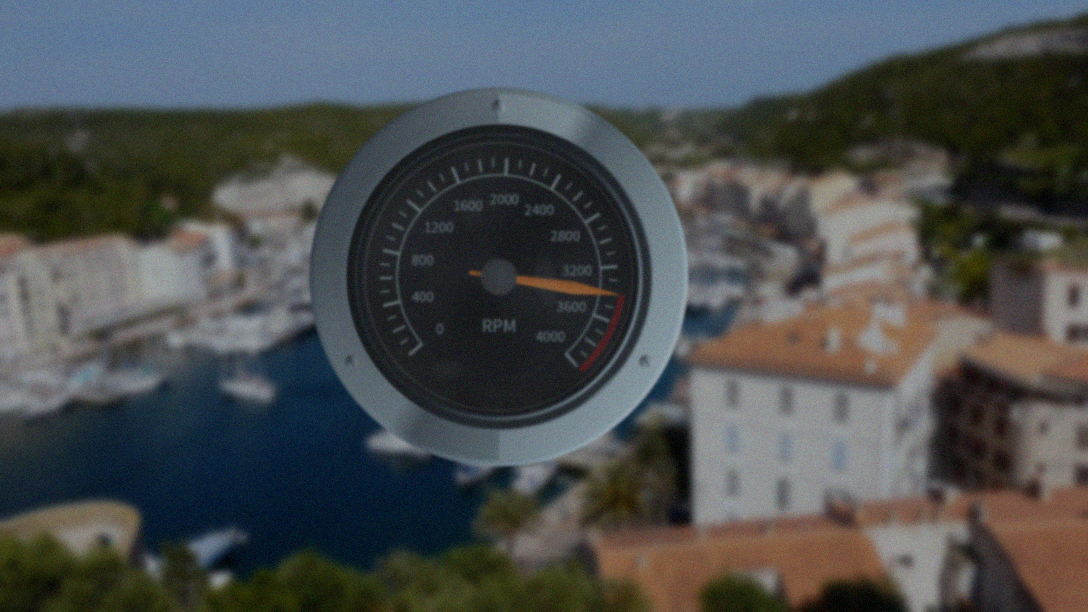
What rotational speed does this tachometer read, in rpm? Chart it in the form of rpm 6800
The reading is rpm 3400
